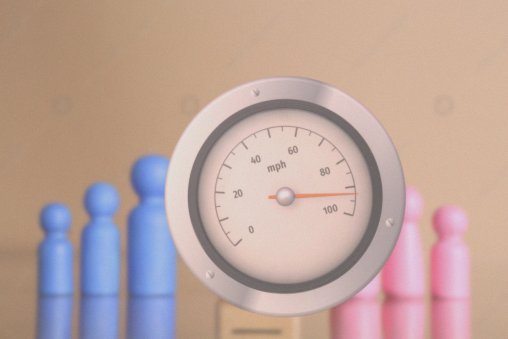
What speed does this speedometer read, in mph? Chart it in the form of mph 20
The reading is mph 92.5
